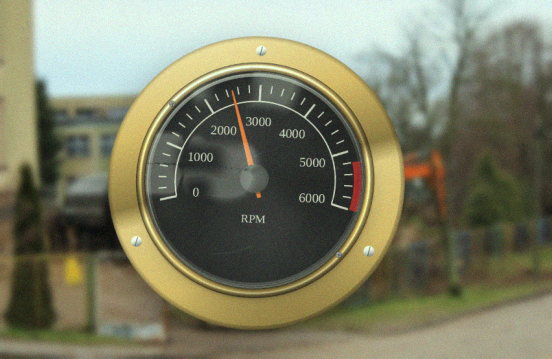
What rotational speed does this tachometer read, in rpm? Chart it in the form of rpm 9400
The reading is rpm 2500
